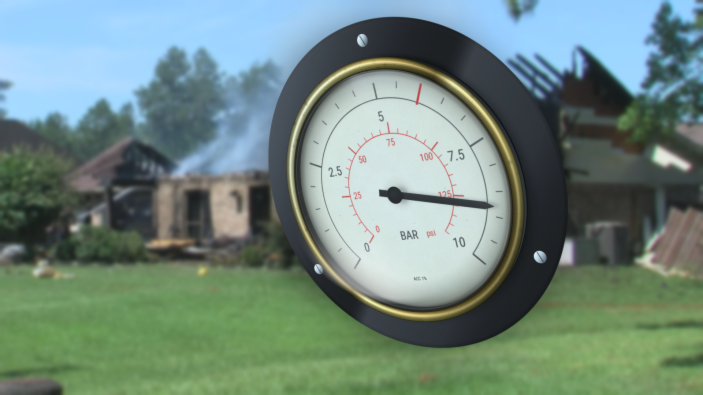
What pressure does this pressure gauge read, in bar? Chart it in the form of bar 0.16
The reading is bar 8.75
